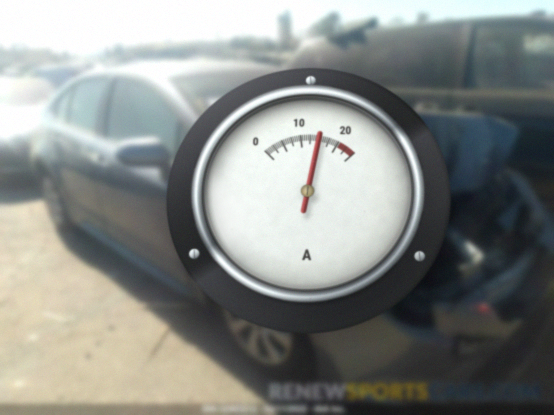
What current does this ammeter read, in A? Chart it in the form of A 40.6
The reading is A 15
